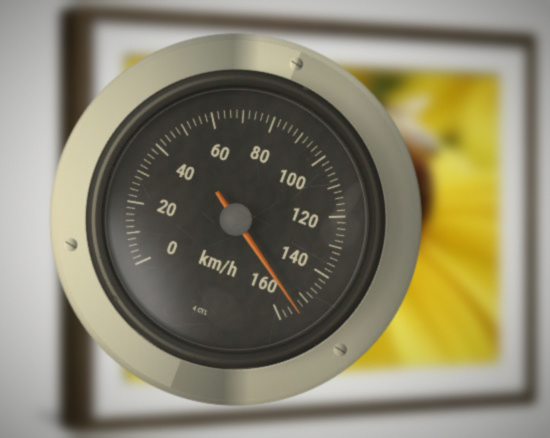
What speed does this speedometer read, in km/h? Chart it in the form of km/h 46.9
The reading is km/h 154
